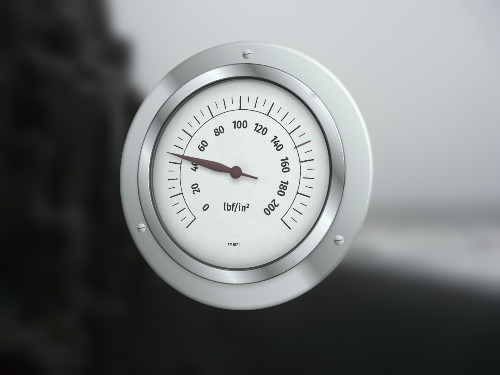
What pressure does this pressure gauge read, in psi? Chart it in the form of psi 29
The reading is psi 45
